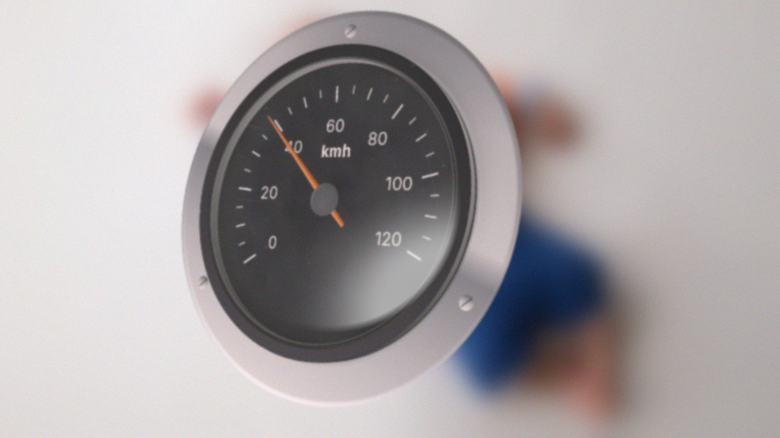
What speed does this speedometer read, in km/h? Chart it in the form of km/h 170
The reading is km/h 40
